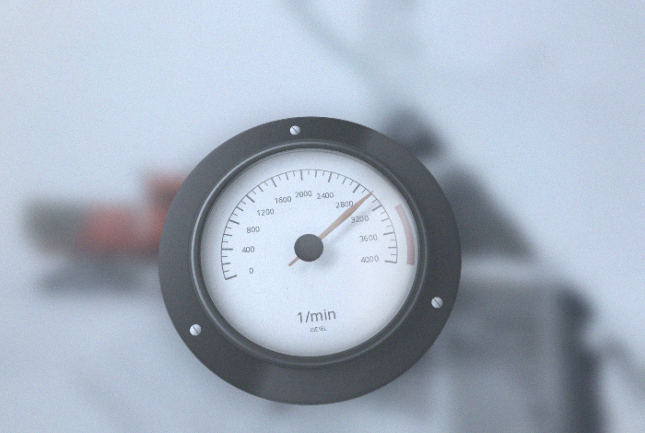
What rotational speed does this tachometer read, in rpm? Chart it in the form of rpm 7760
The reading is rpm 3000
